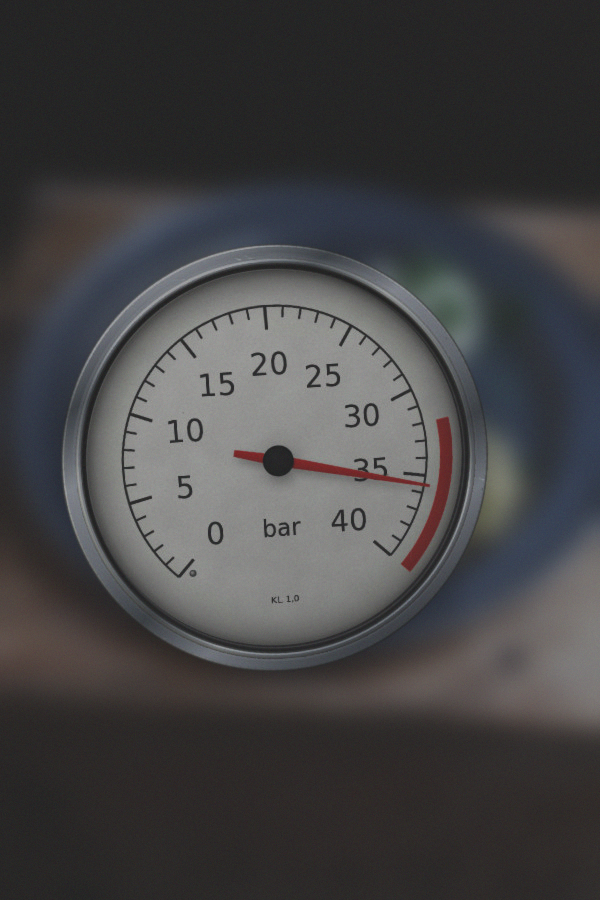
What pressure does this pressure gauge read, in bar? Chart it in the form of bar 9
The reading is bar 35.5
